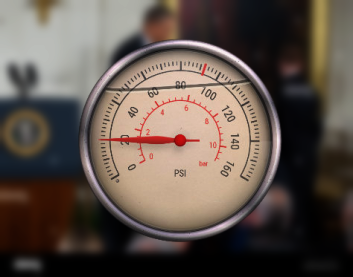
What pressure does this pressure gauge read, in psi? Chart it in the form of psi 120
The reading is psi 20
